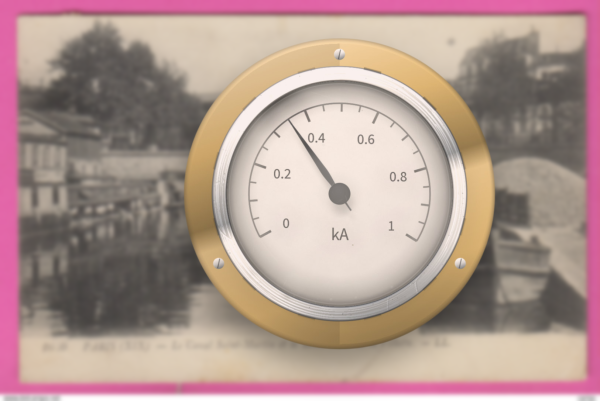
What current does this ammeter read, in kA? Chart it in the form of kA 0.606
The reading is kA 0.35
